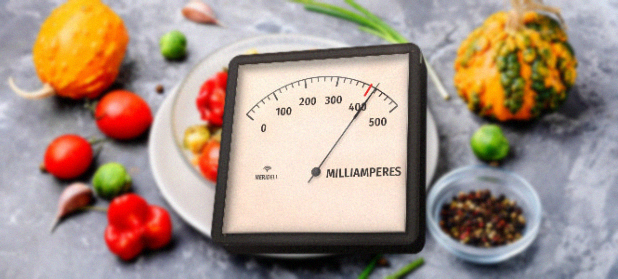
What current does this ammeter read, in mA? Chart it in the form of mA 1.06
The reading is mA 420
